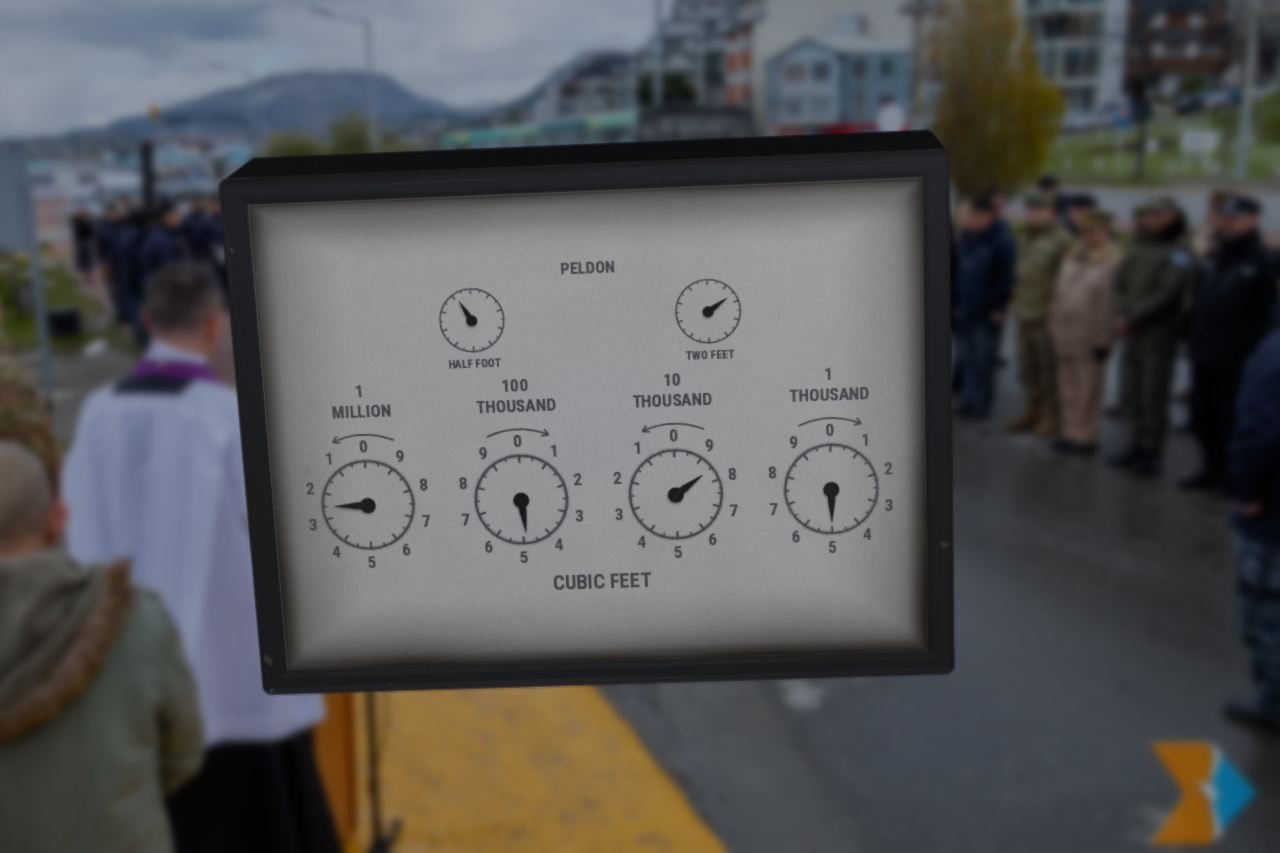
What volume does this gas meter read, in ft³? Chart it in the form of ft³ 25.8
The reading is ft³ 248500
